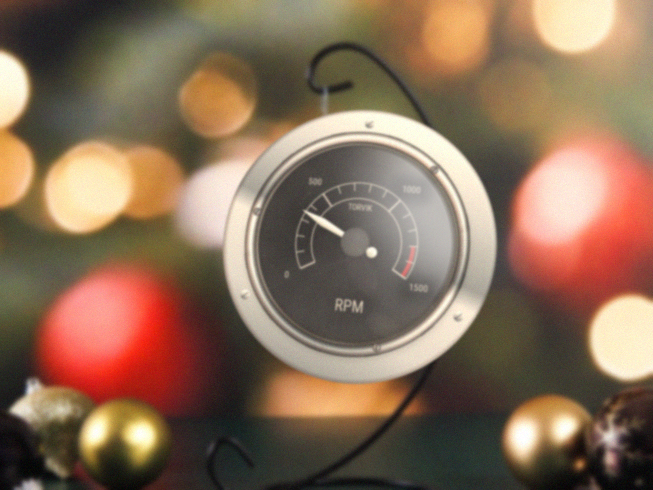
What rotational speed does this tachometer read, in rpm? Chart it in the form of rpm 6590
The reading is rpm 350
